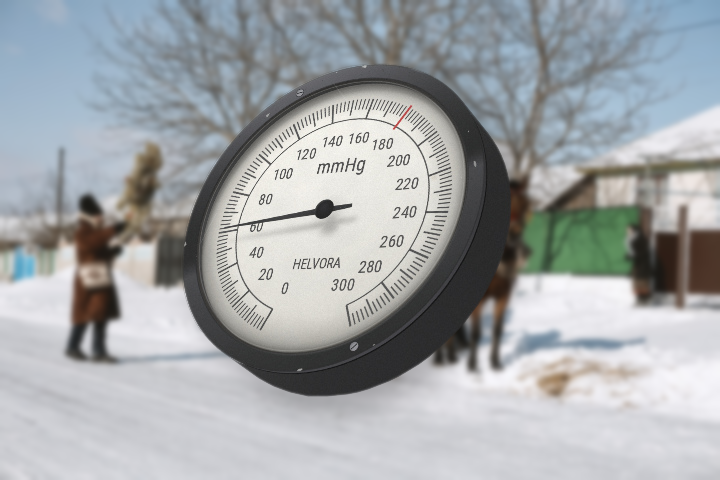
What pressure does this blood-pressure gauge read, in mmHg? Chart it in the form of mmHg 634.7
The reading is mmHg 60
